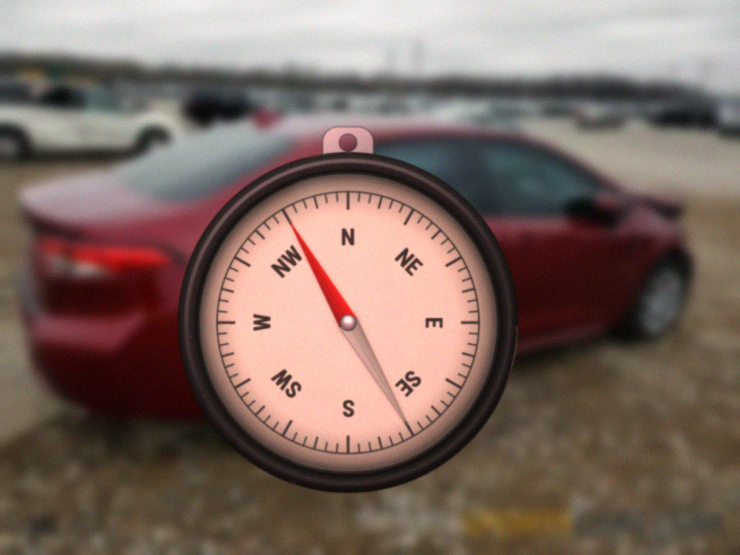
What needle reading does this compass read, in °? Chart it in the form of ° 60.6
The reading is ° 330
